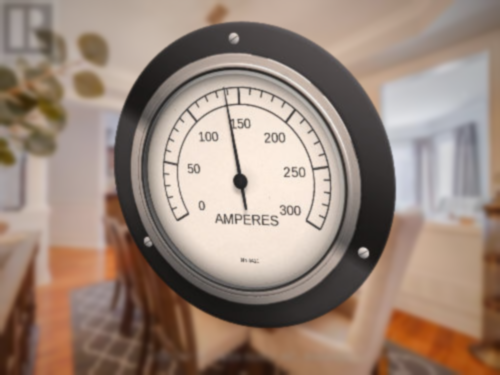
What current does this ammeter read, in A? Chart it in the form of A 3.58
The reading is A 140
